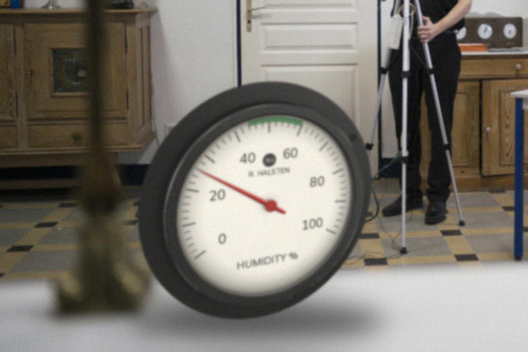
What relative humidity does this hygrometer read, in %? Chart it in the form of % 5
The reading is % 26
